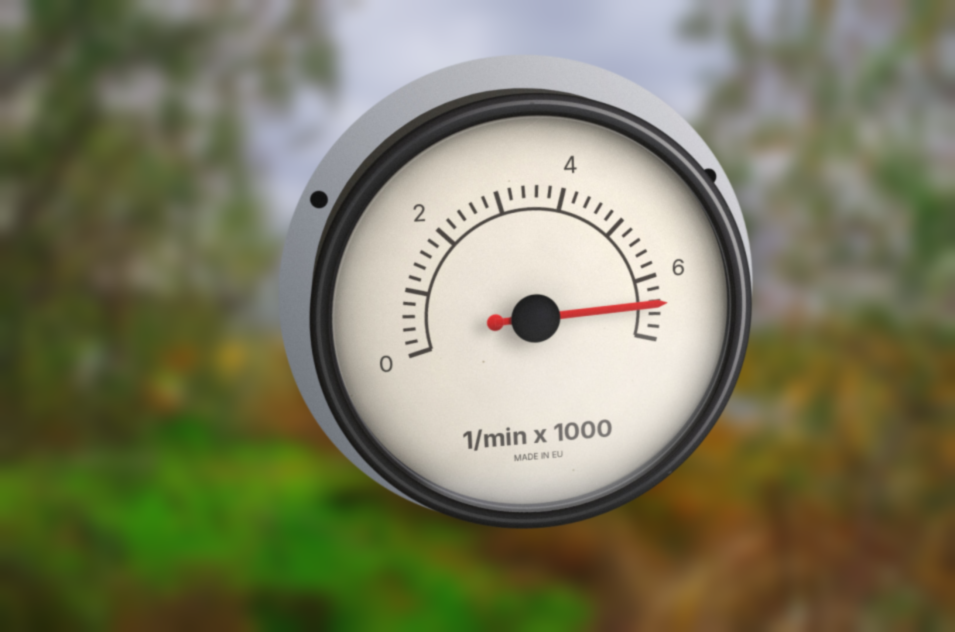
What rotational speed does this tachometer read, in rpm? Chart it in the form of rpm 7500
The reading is rpm 6400
